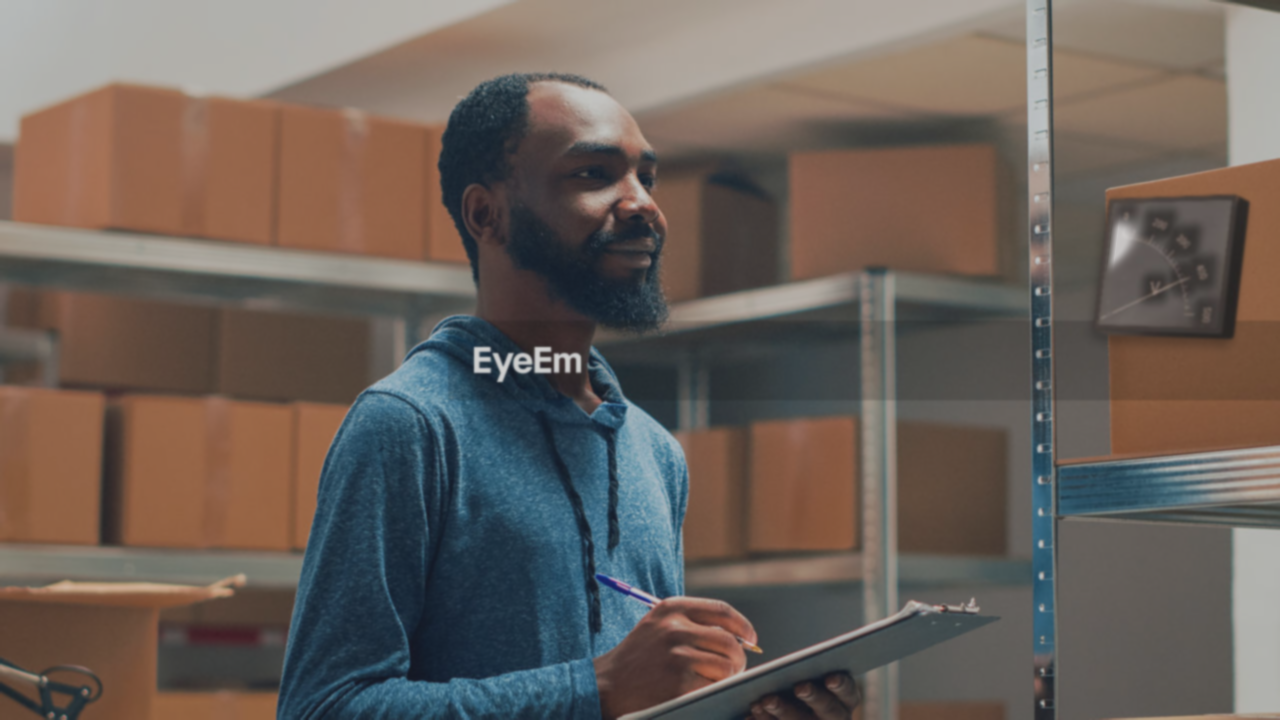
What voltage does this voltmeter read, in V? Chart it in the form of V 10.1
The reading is V 400
